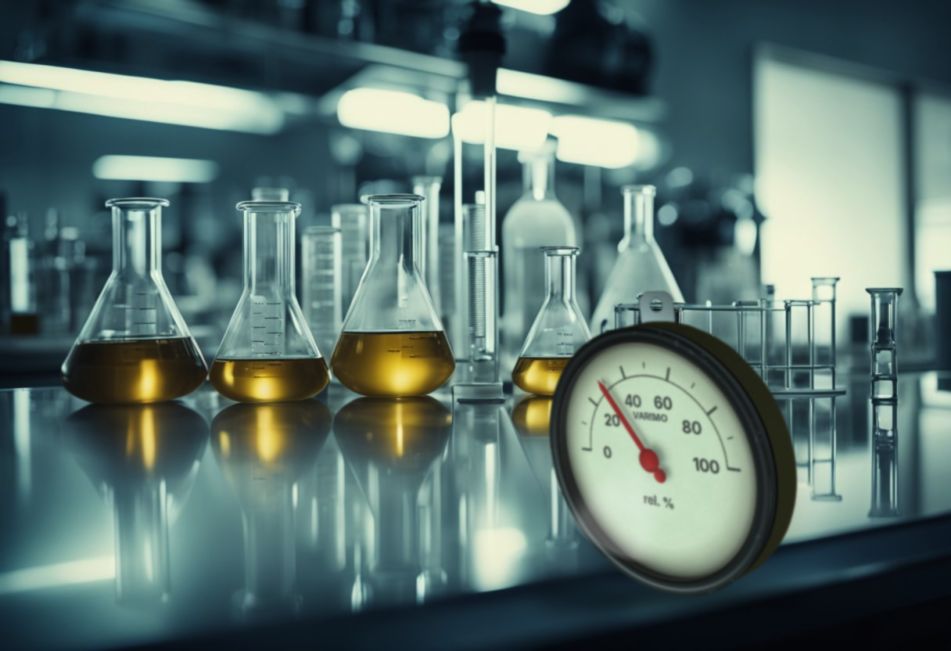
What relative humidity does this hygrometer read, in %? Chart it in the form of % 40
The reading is % 30
